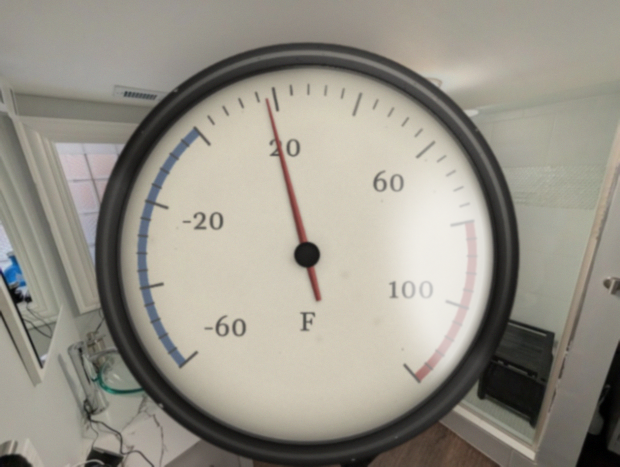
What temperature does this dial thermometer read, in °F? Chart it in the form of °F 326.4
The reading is °F 18
